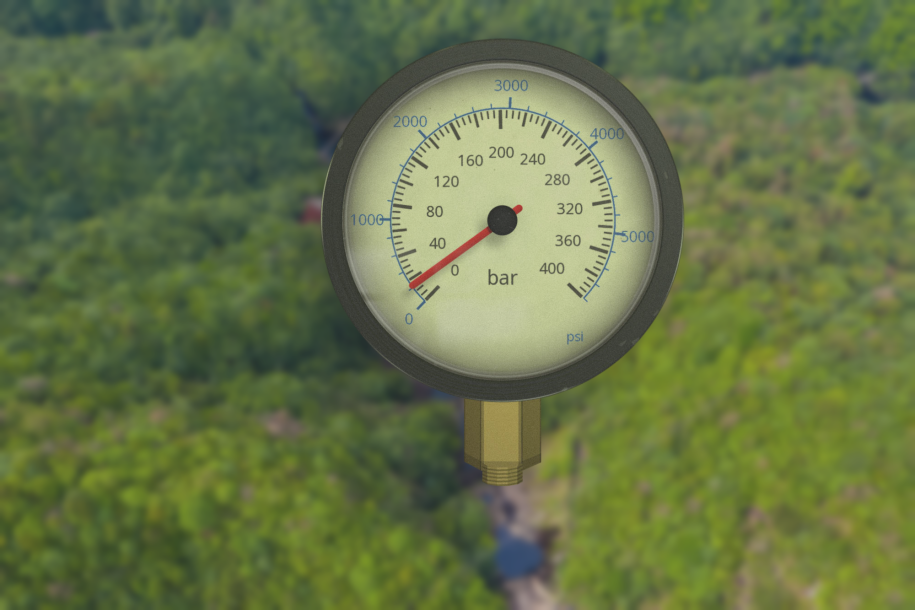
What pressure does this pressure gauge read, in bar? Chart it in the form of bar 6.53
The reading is bar 15
